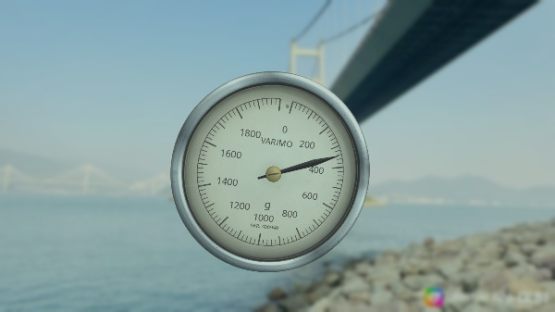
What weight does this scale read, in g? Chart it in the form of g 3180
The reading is g 340
